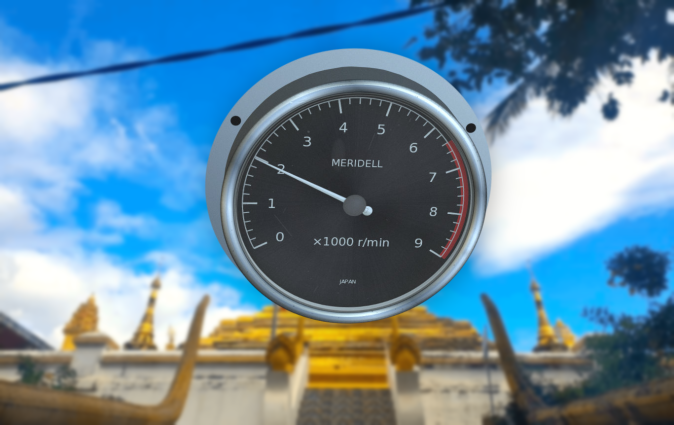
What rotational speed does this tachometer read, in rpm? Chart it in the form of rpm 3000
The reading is rpm 2000
